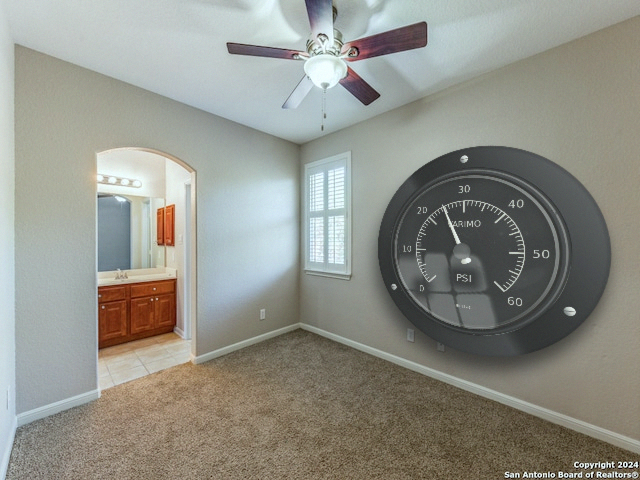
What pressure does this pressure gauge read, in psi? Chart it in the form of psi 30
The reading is psi 25
